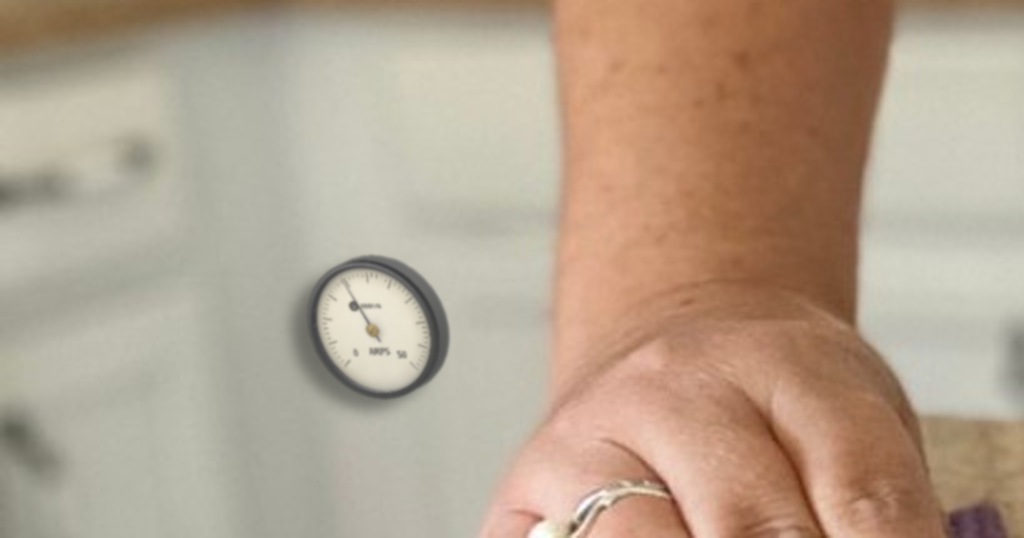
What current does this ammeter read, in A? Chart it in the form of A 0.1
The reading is A 20
